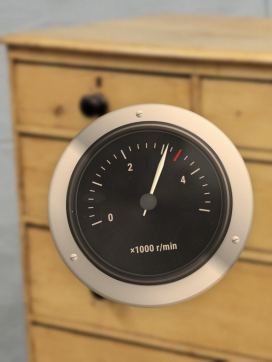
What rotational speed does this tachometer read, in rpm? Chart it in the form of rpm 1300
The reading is rpm 3100
